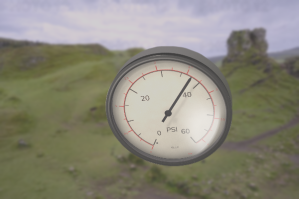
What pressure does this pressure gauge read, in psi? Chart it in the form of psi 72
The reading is psi 37.5
